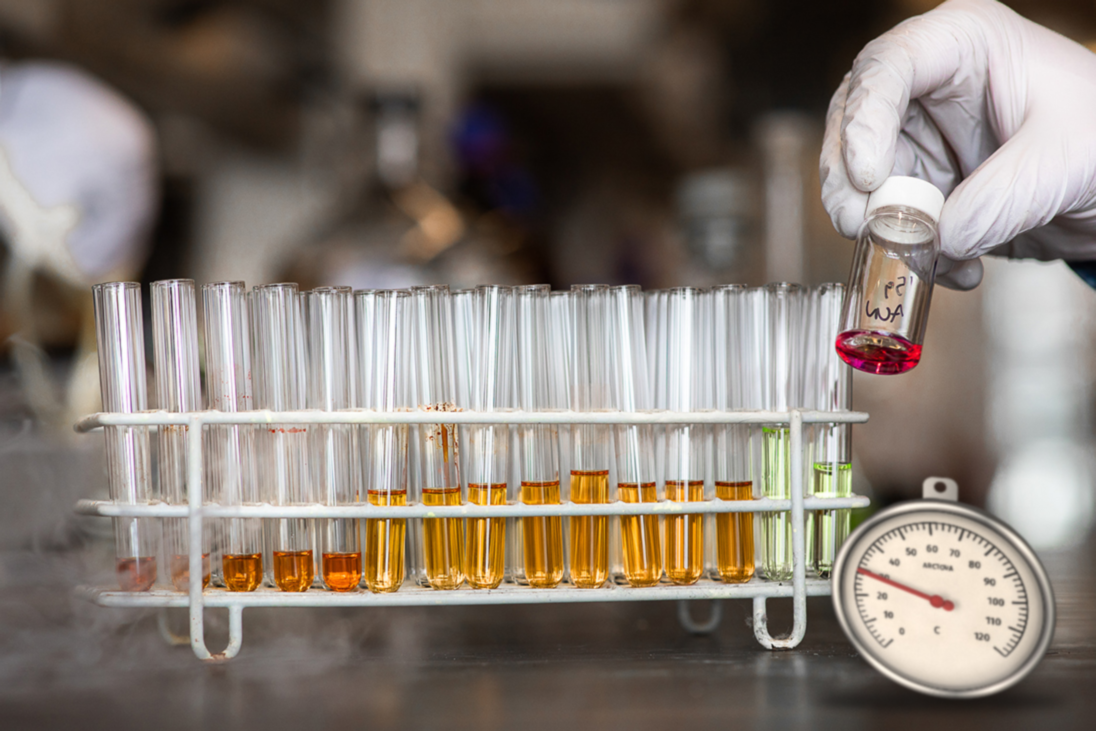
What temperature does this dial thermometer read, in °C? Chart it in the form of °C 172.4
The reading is °C 30
